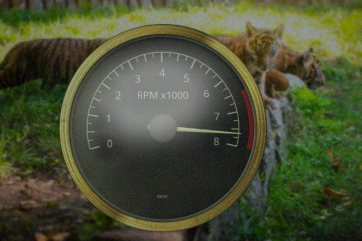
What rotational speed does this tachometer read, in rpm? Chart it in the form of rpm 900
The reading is rpm 7625
